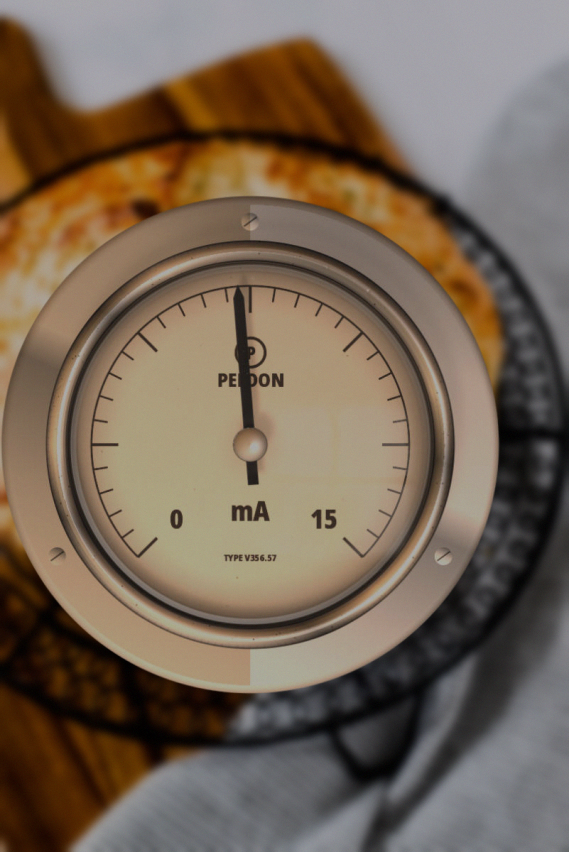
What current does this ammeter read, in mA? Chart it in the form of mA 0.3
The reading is mA 7.25
